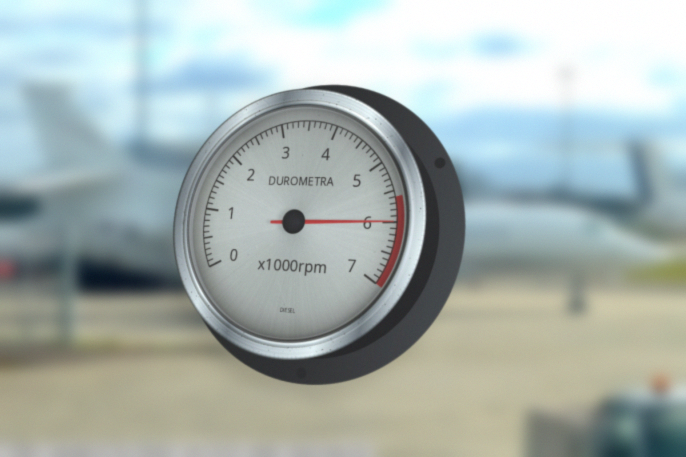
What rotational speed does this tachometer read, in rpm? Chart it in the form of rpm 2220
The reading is rpm 6000
